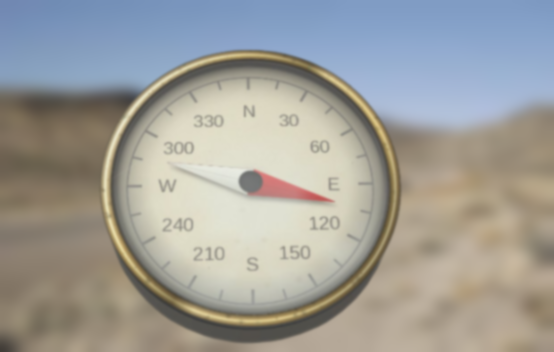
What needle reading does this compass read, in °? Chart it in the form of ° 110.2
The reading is ° 105
